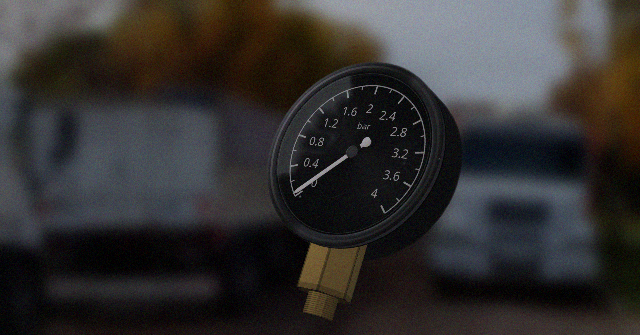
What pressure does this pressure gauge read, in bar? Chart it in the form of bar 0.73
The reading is bar 0
